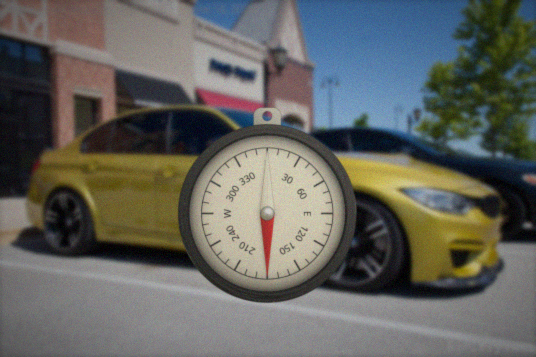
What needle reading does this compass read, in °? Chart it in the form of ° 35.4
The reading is ° 180
